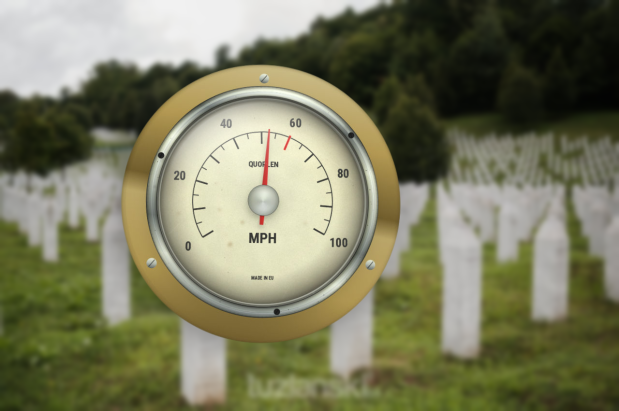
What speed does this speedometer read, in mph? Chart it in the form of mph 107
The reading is mph 52.5
